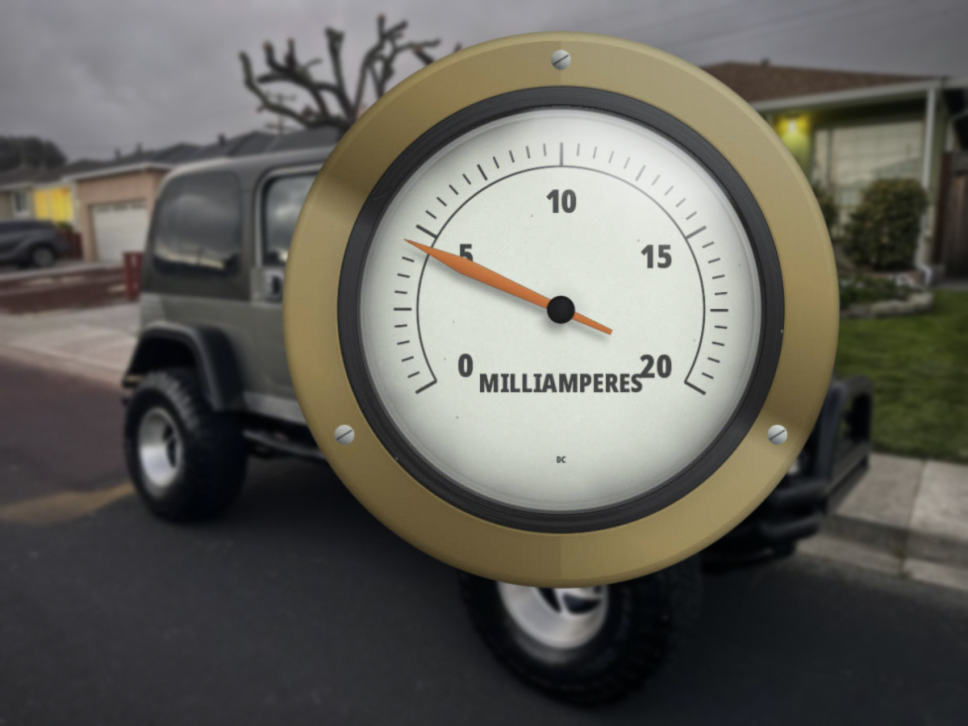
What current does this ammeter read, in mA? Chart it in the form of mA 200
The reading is mA 4.5
